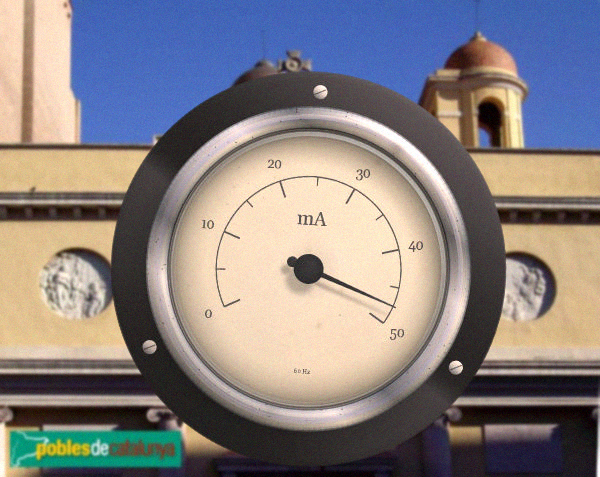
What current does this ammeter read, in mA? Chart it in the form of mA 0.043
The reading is mA 47.5
